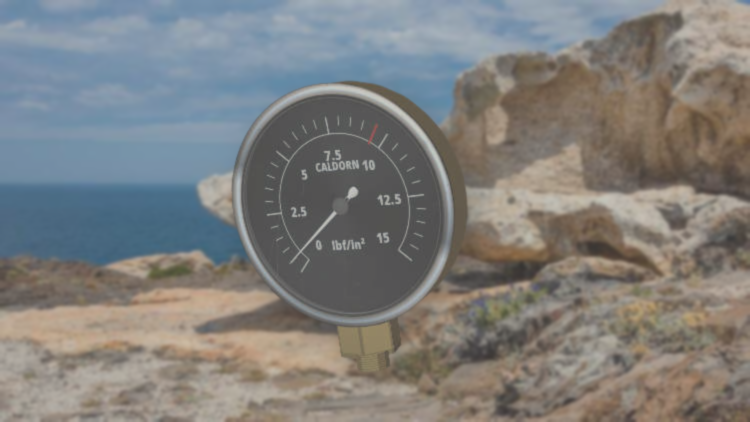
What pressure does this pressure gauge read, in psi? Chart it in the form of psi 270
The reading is psi 0.5
